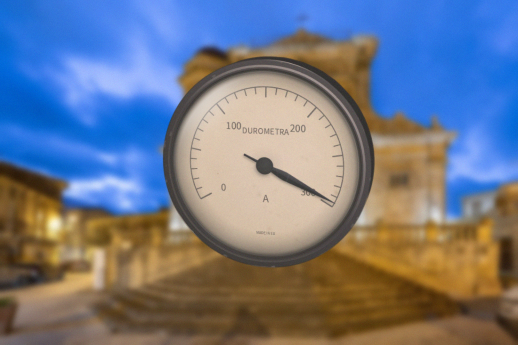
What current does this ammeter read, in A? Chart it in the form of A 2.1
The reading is A 295
